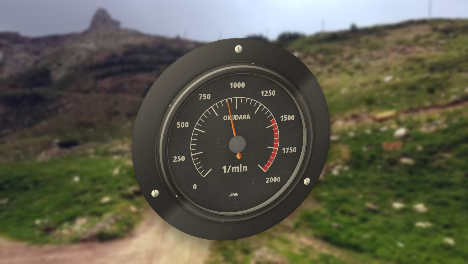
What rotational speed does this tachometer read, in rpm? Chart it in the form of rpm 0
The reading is rpm 900
